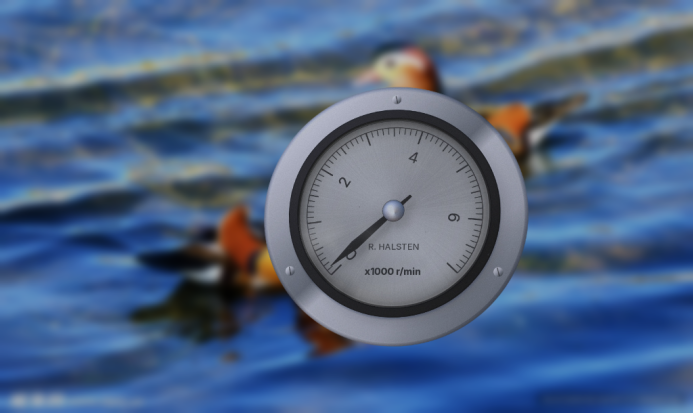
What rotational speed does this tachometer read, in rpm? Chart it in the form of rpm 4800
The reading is rpm 100
